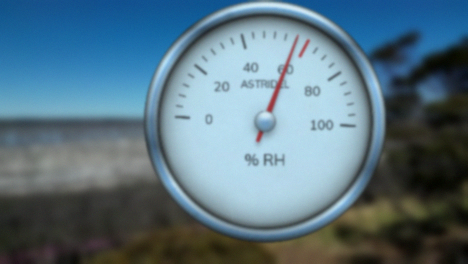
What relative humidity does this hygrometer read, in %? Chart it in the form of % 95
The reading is % 60
